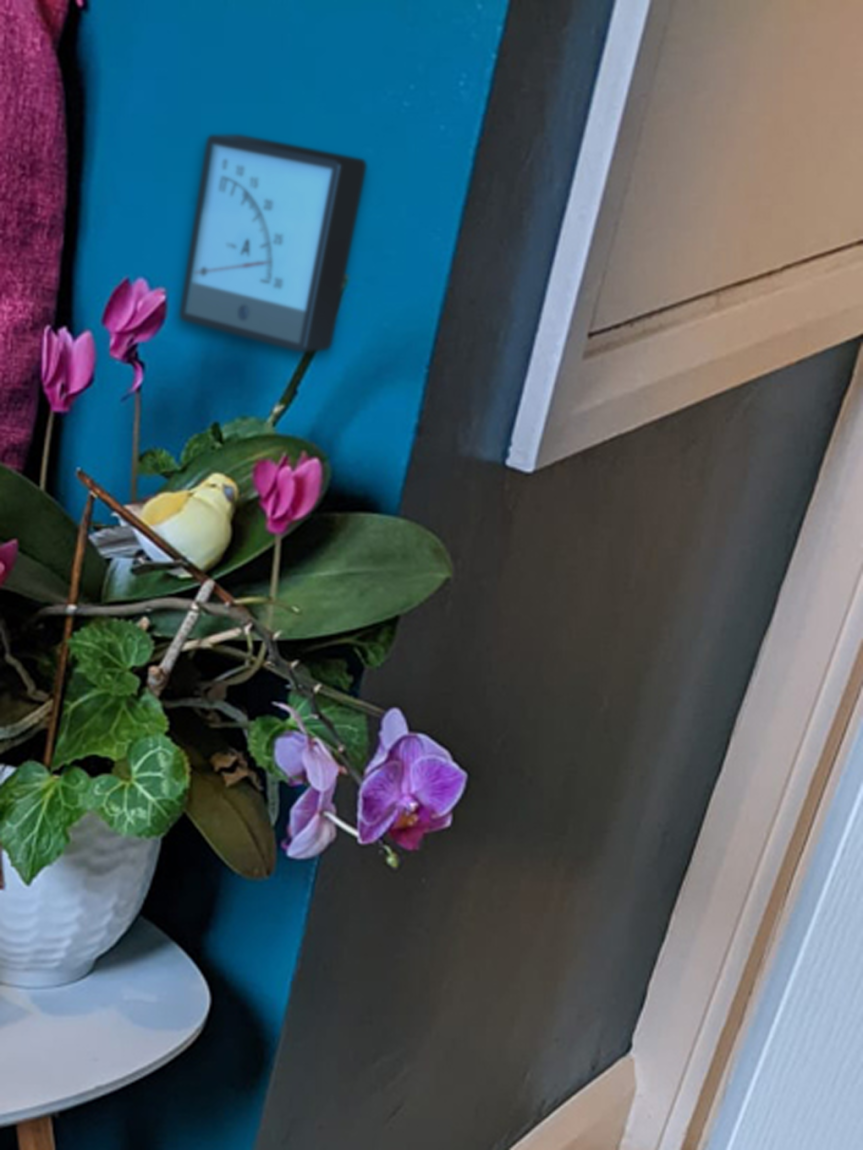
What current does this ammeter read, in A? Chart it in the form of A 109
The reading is A 27.5
